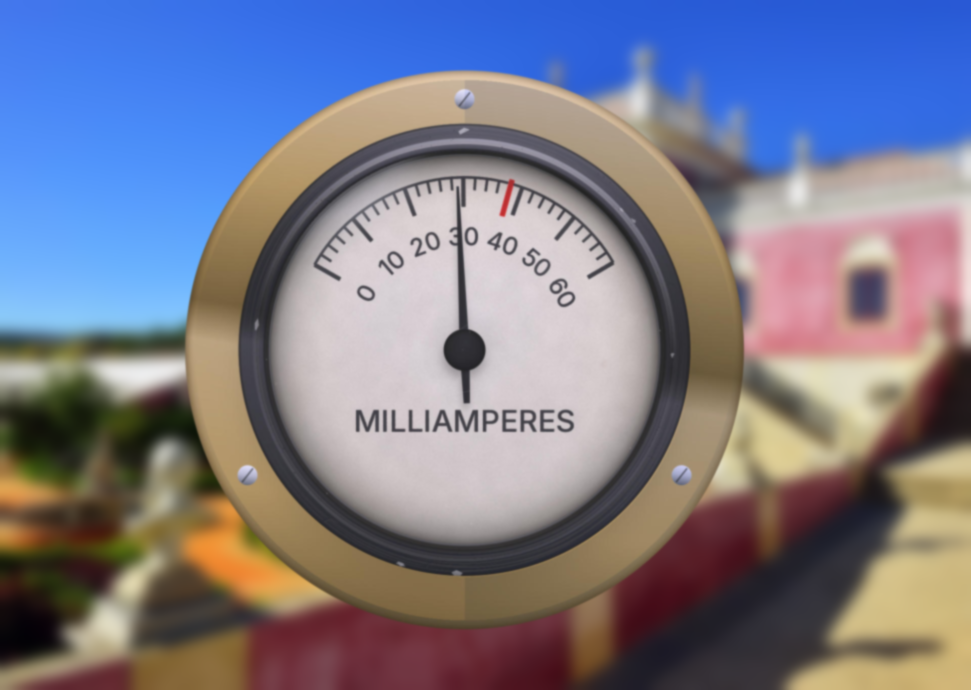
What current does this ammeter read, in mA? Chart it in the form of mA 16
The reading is mA 29
